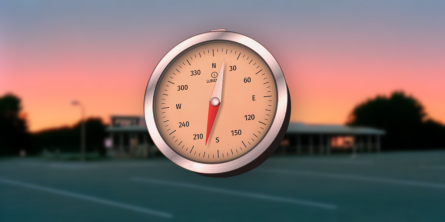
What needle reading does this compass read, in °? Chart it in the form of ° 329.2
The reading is ° 195
